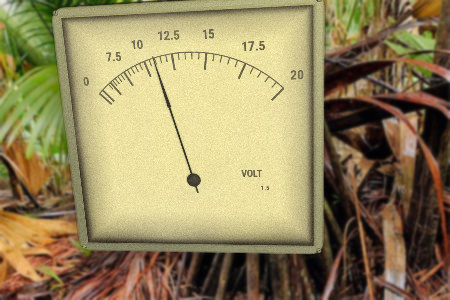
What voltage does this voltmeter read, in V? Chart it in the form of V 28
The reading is V 11
